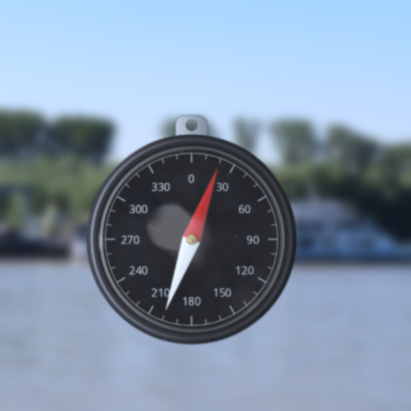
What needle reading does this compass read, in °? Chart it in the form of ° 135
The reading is ° 20
